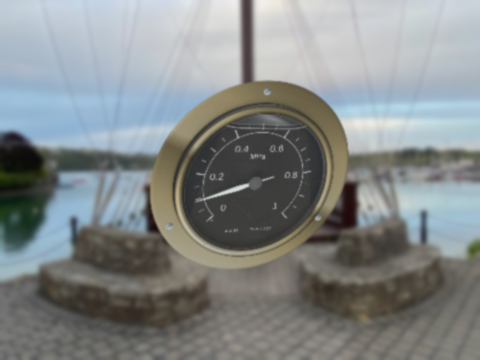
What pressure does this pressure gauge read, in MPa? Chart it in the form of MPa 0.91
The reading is MPa 0.1
